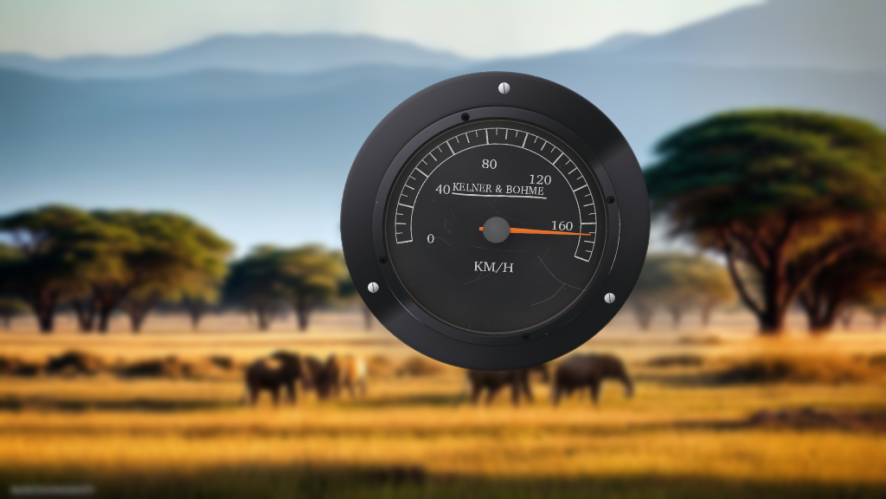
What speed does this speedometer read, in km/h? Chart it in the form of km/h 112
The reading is km/h 165
